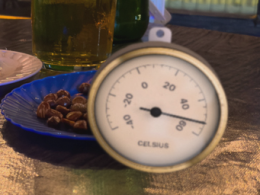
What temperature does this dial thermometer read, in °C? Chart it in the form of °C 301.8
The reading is °C 52
